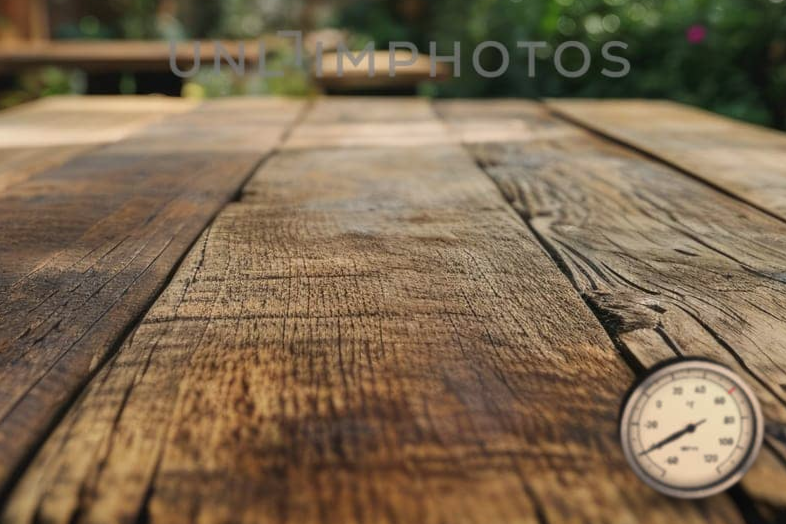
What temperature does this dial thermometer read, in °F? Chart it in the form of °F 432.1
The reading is °F -40
